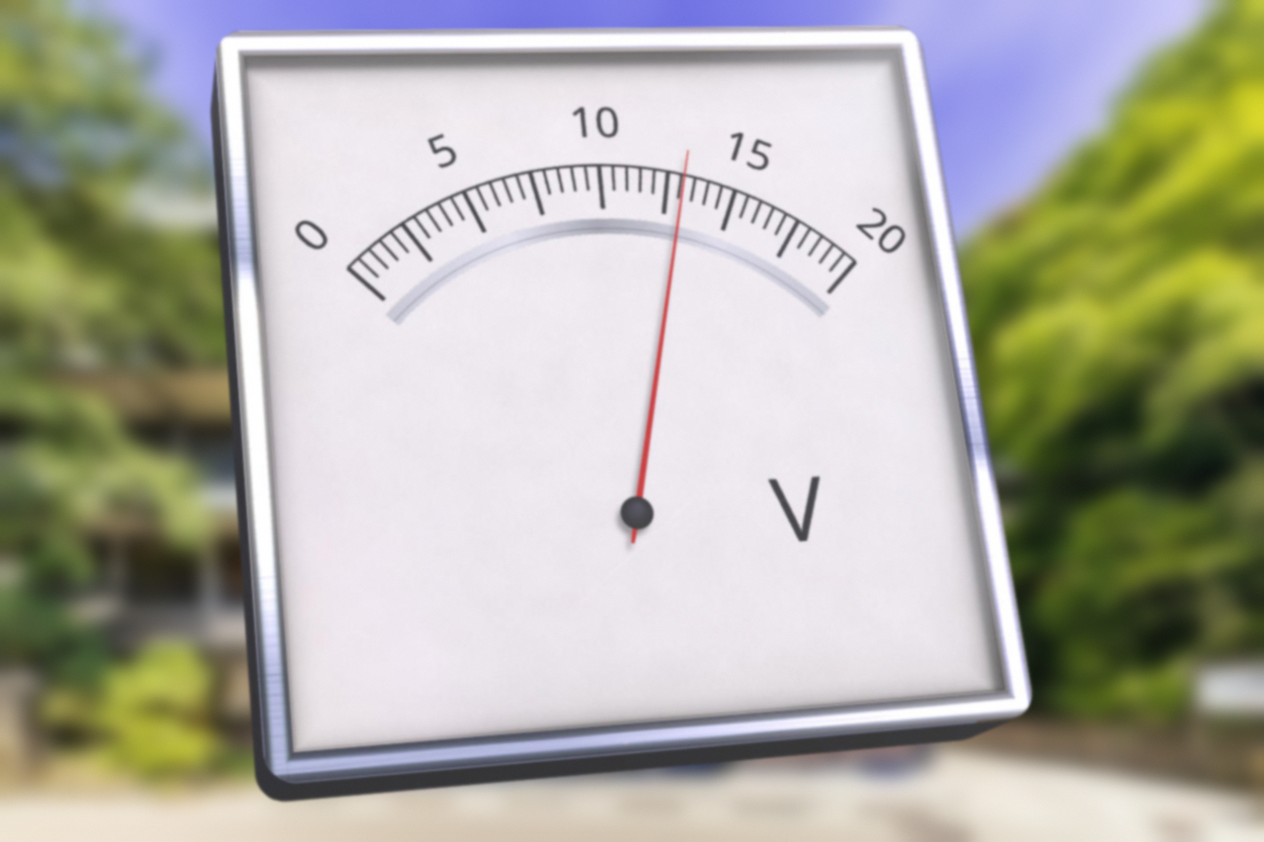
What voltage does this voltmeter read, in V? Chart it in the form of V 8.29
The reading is V 13
